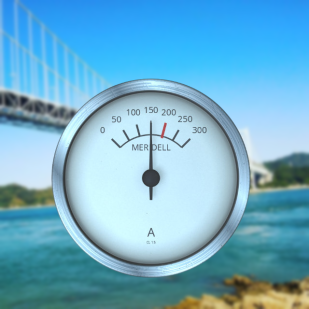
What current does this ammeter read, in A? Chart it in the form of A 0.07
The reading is A 150
